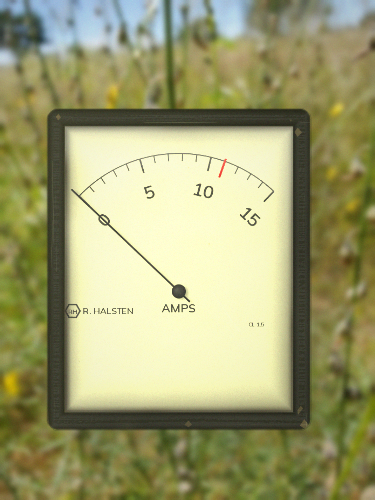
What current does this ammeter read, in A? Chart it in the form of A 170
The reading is A 0
